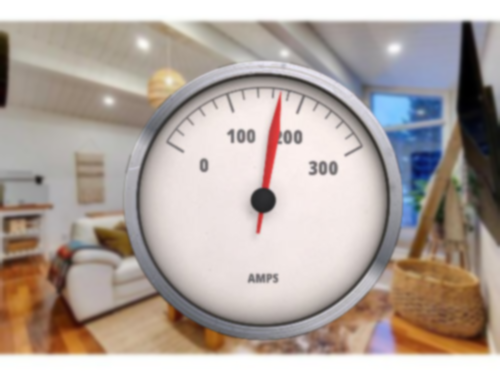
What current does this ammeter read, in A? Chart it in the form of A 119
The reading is A 170
